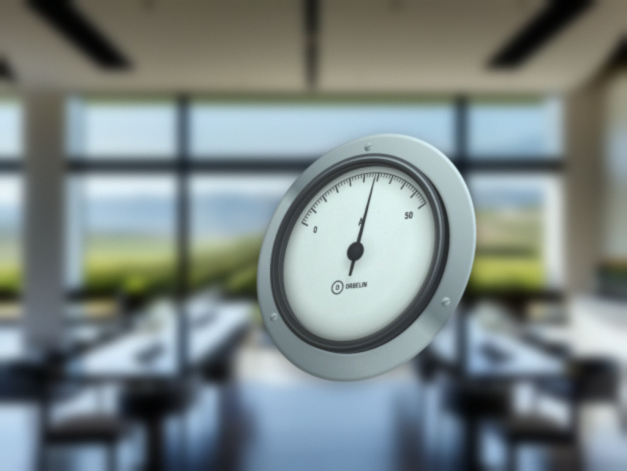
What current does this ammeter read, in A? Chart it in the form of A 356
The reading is A 30
